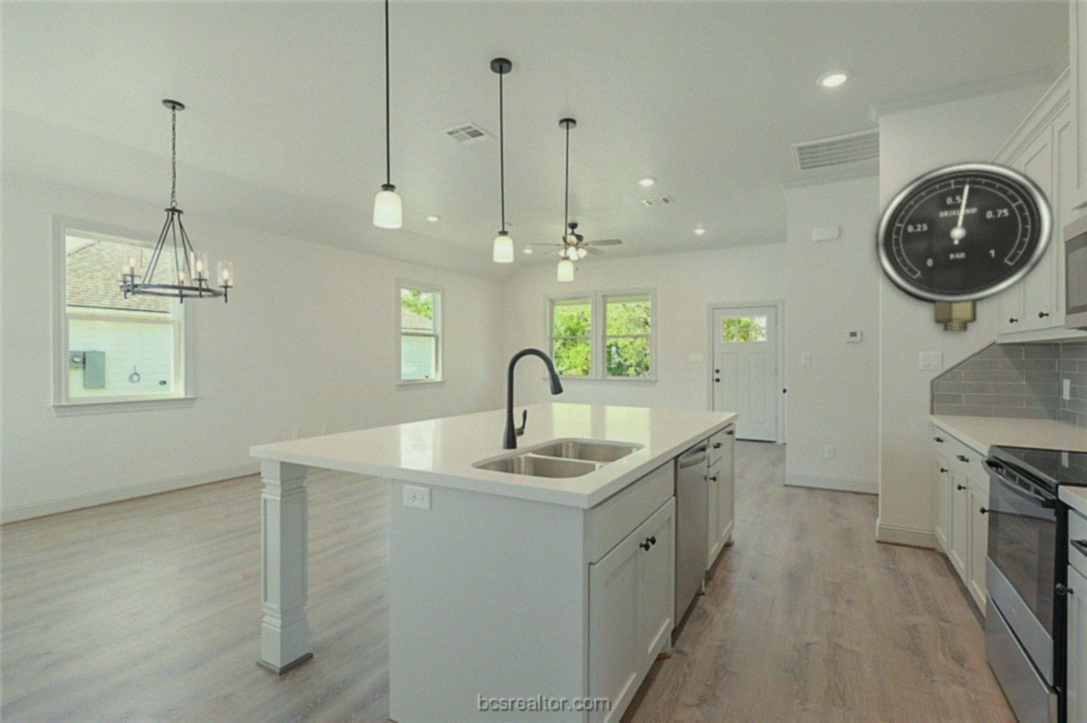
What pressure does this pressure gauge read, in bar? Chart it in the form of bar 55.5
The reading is bar 0.55
